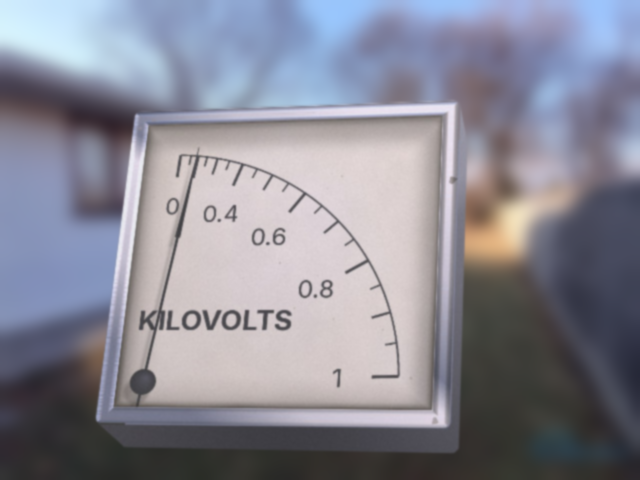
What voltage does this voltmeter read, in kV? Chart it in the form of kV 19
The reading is kV 0.2
